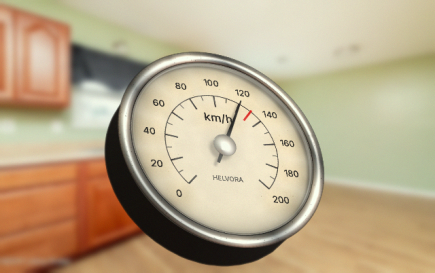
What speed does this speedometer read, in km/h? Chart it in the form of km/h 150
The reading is km/h 120
